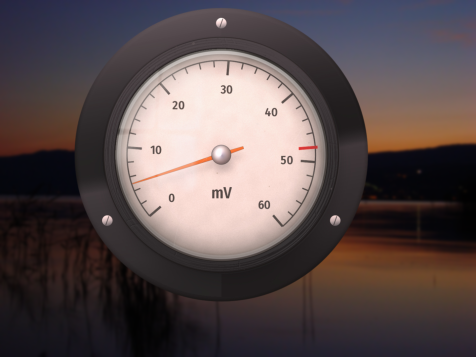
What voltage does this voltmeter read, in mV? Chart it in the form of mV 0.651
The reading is mV 5
